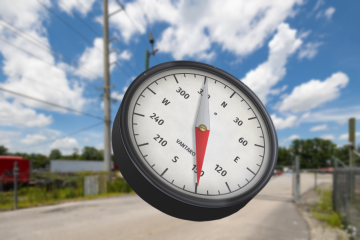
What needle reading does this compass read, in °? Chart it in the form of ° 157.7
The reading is ° 150
